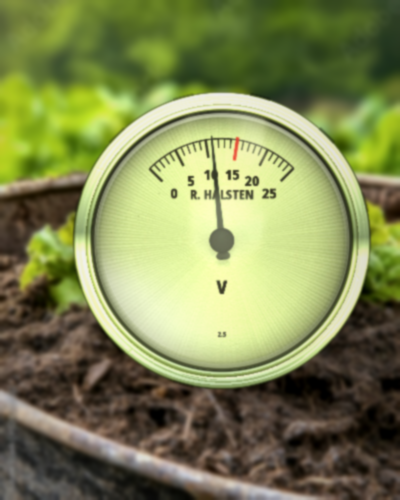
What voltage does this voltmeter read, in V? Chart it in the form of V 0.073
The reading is V 11
